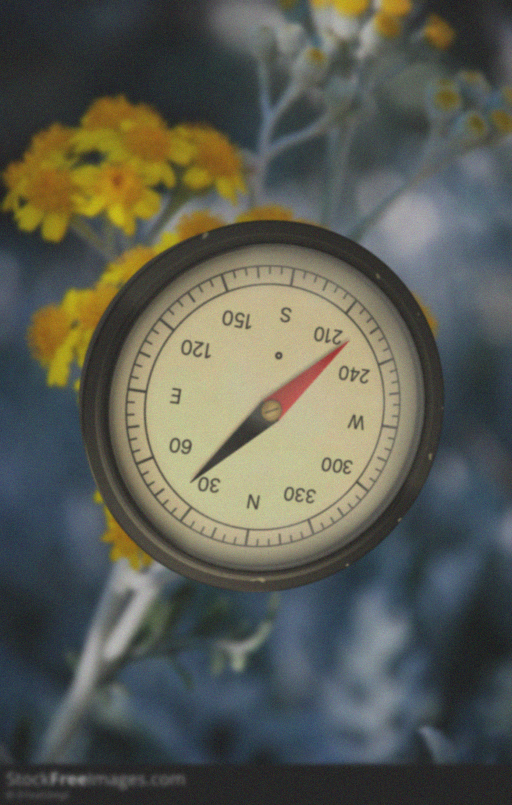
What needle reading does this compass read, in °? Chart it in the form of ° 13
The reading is ° 220
